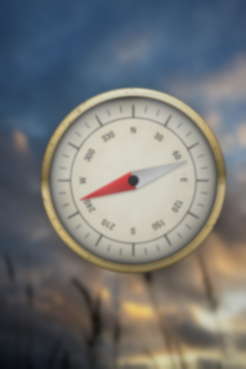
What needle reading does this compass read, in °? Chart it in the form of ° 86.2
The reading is ° 250
